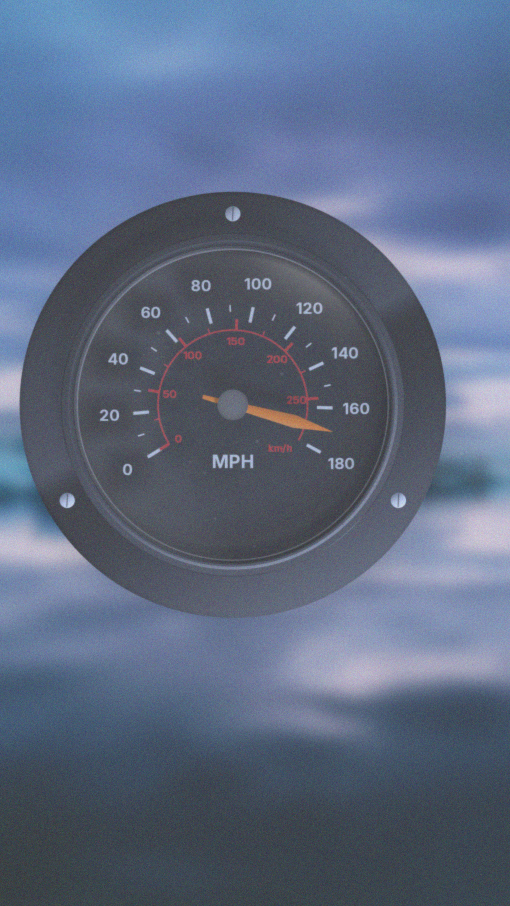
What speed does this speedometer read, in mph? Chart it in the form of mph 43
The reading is mph 170
